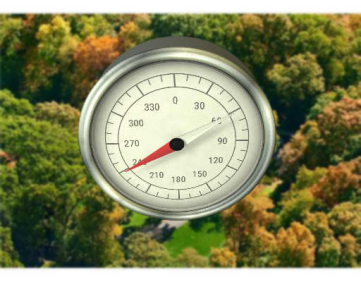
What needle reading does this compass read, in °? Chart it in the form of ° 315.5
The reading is ° 240
